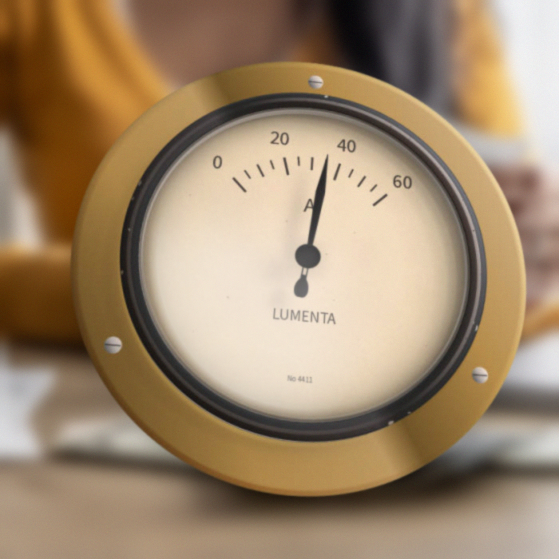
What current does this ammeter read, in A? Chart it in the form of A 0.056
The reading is A 35
